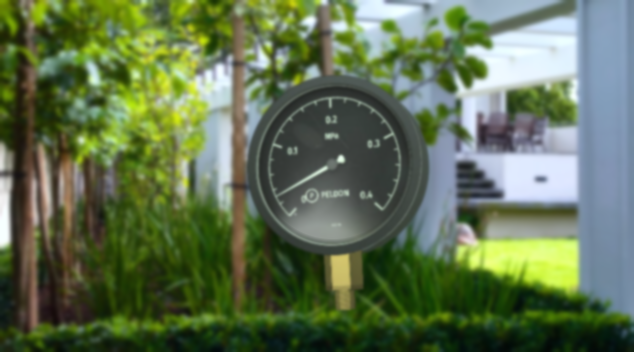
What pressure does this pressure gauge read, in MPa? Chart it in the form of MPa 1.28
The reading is MPa 0.03
